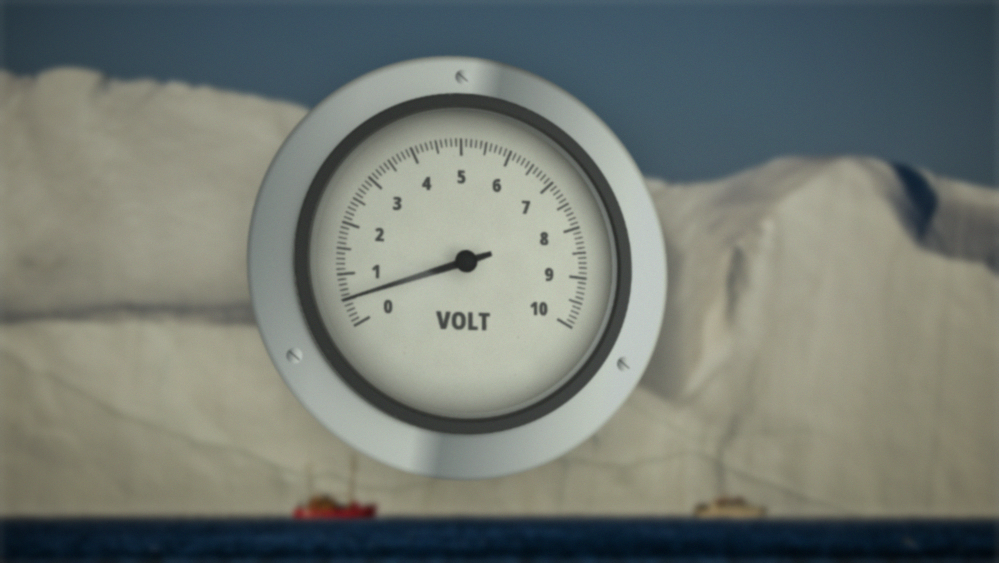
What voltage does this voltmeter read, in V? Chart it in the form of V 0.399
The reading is V 0.5
